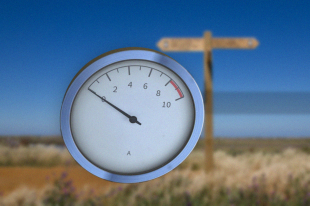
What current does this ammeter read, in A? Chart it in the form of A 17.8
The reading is A 0
